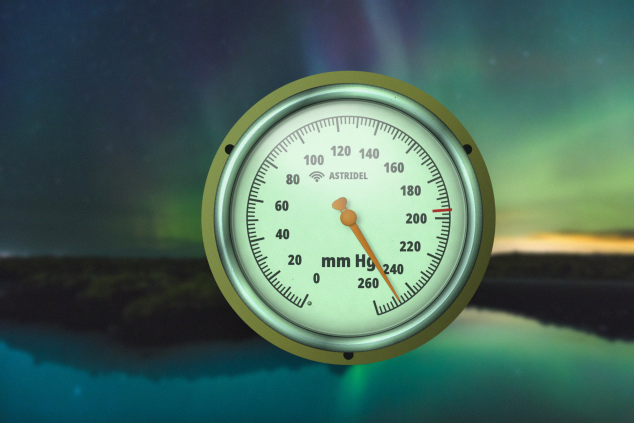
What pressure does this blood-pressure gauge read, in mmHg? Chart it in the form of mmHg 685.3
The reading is mmHg 248
